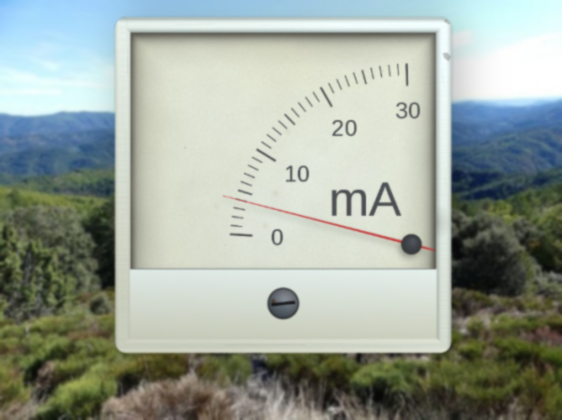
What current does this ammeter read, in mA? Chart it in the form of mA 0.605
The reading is mA 4
